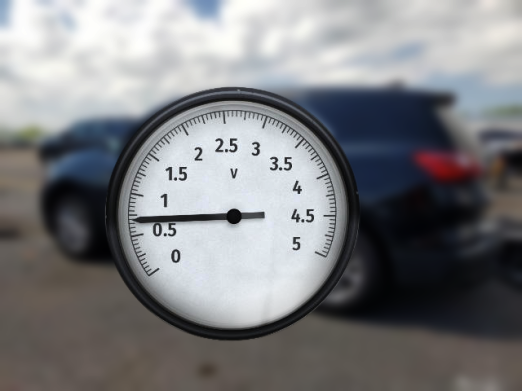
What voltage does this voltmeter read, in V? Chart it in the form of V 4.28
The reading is V 0.7
